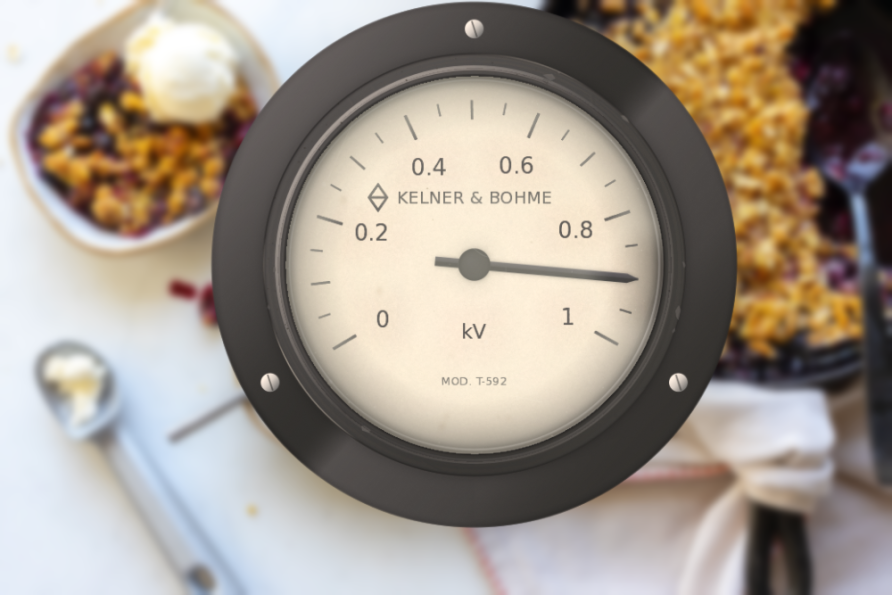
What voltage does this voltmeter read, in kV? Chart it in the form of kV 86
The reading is kV 0.9
